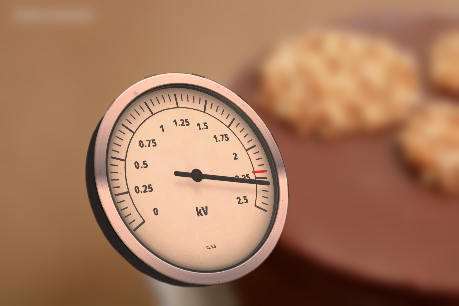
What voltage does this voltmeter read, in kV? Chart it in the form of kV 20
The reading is kV 2.3
